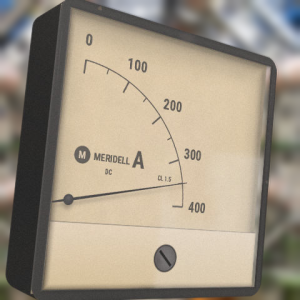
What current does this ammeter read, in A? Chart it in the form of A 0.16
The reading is A 350
